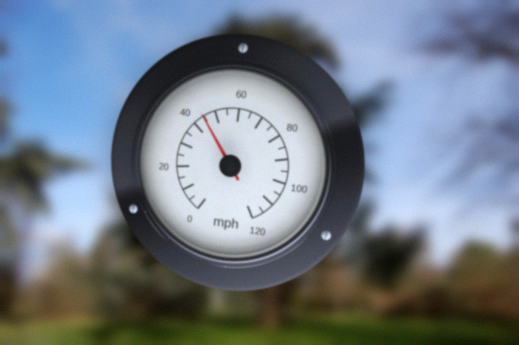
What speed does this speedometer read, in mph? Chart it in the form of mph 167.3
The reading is mph 45
